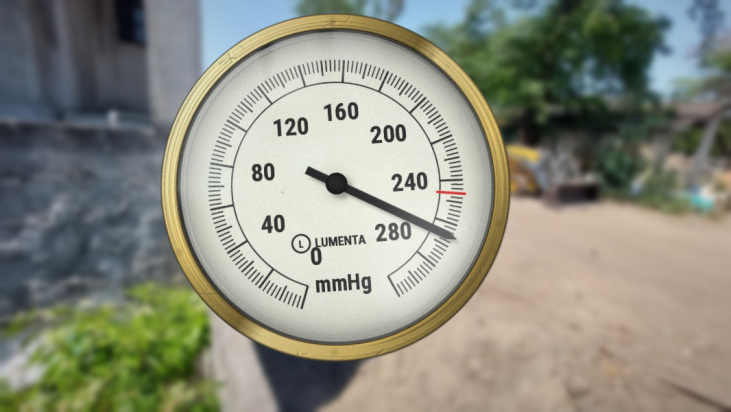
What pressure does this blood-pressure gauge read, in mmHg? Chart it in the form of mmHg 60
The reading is mmHg 266
